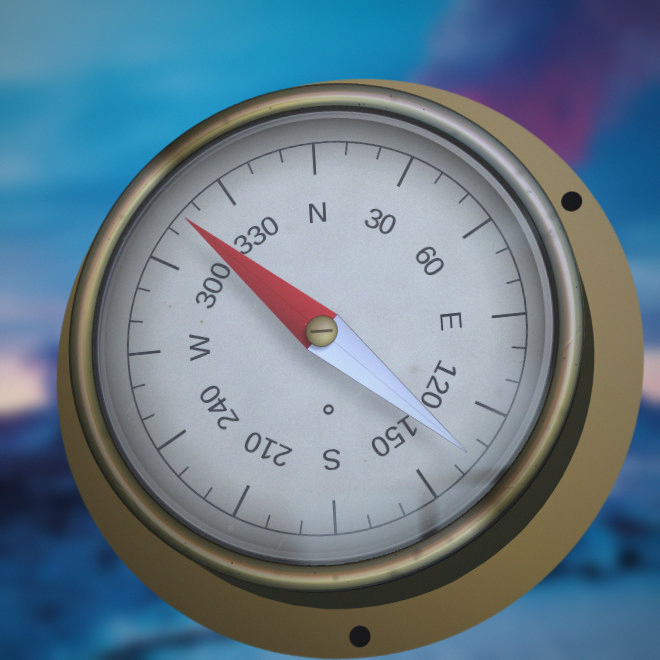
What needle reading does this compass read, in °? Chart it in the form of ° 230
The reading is ° 315
